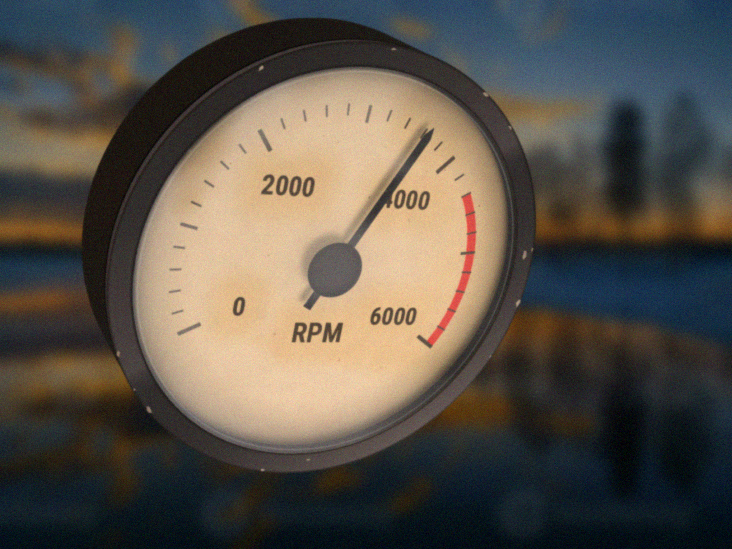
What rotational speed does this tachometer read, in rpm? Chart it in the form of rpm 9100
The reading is rpm 3600
